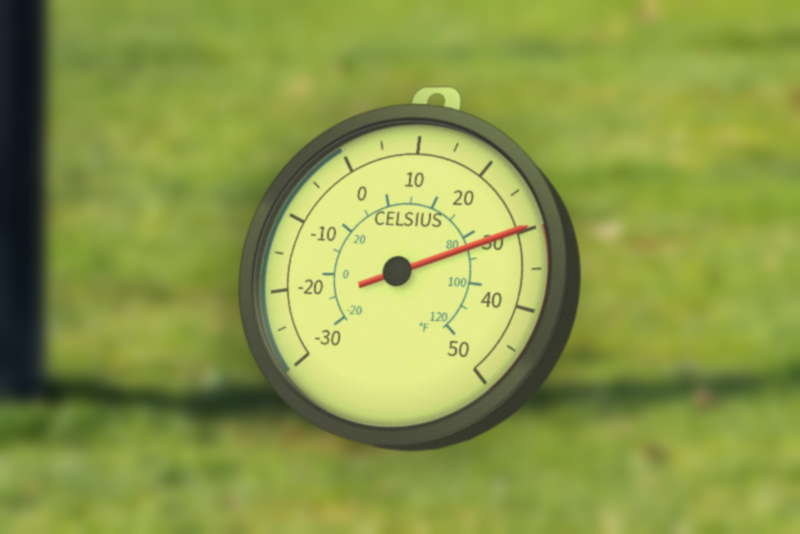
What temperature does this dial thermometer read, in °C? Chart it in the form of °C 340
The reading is °C 30
